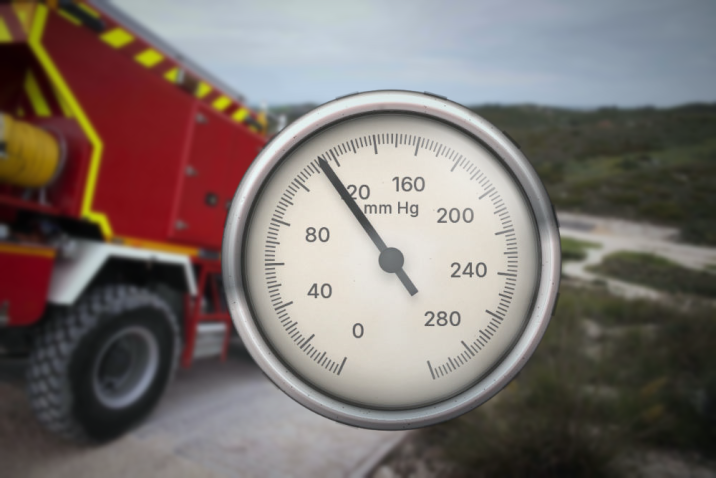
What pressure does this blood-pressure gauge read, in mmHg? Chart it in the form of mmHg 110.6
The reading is mmHg 114
